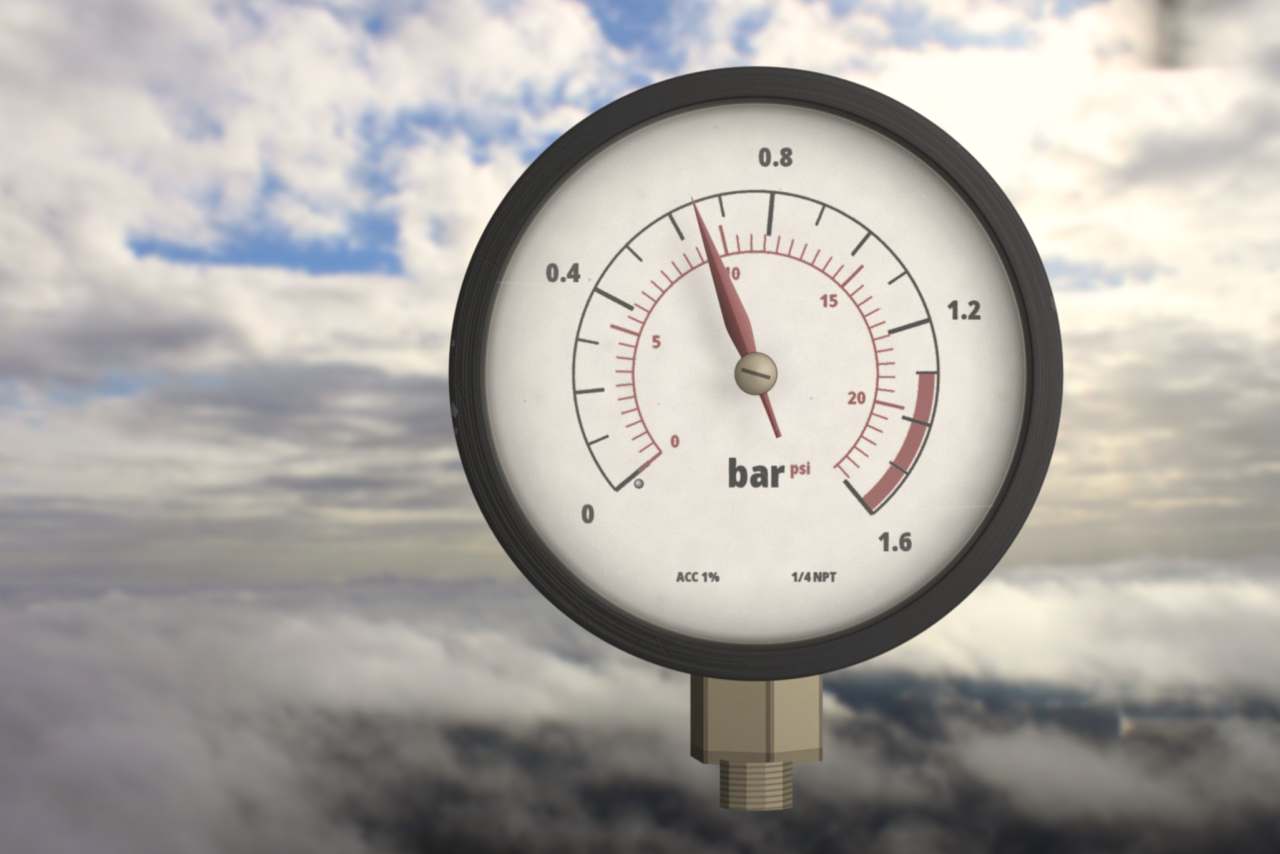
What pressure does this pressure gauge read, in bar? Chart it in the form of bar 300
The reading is bar 0.65
